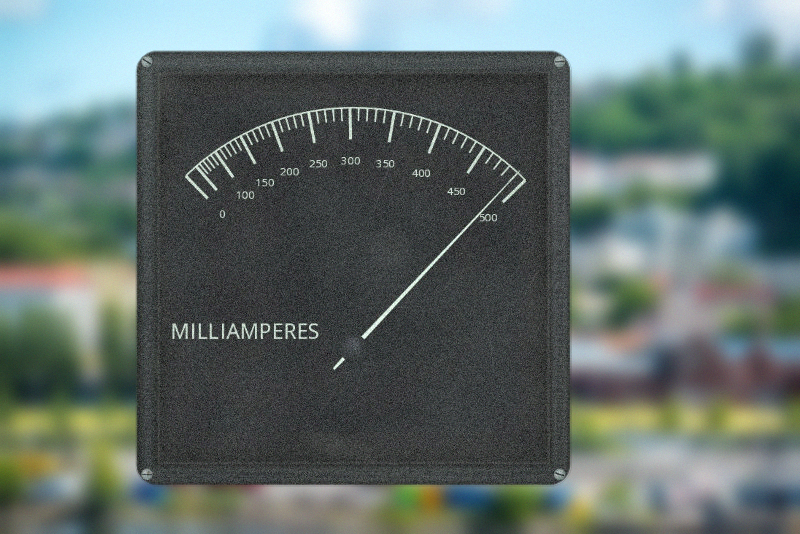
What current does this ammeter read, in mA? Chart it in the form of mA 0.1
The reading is mA 490
